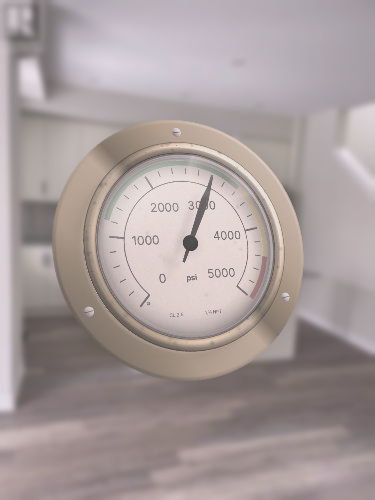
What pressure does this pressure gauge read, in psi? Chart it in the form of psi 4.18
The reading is psi 3000
